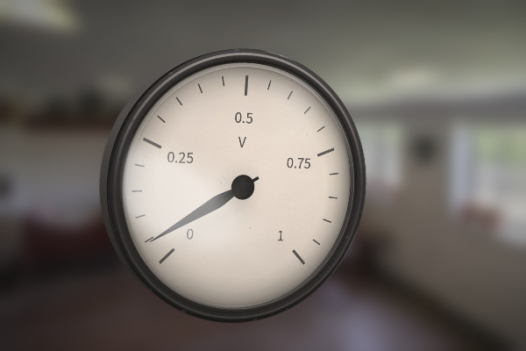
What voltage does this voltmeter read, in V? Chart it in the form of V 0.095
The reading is V 0.05
